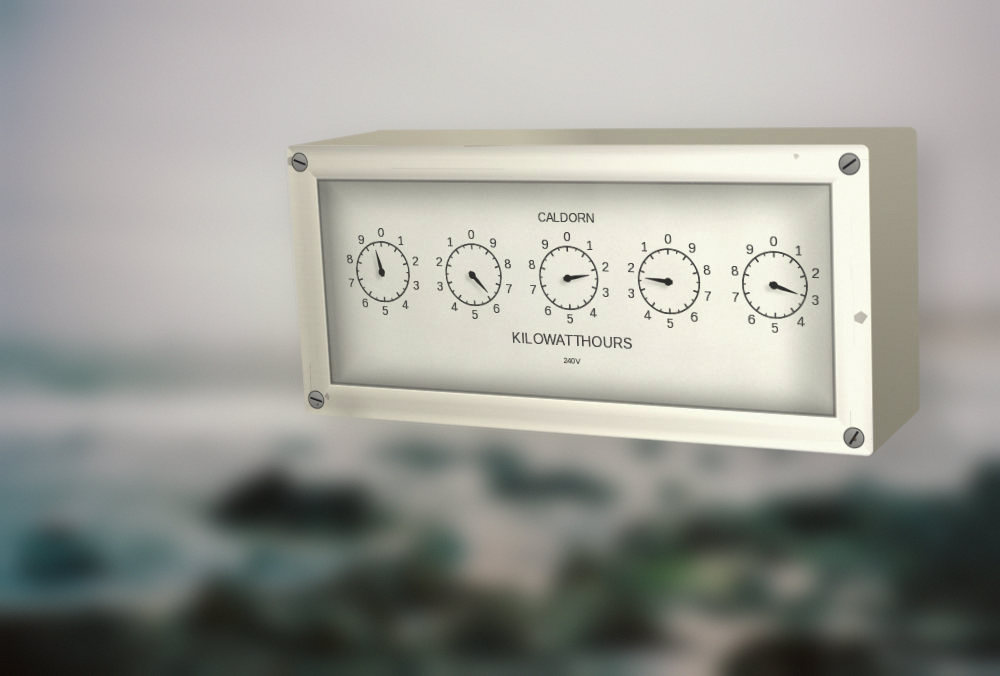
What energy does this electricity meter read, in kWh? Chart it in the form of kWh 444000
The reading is kWh 96223
